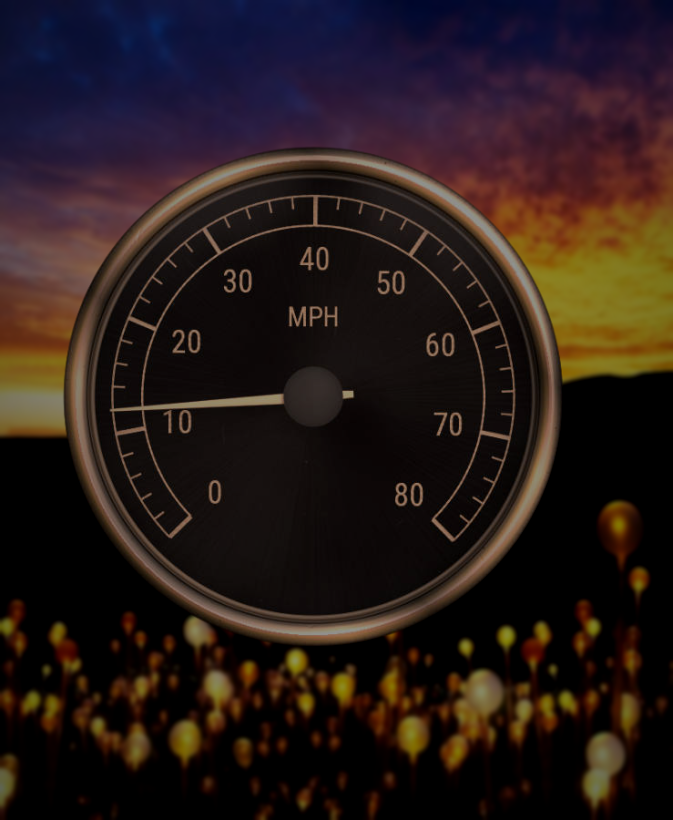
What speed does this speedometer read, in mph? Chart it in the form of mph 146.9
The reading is mph 12
